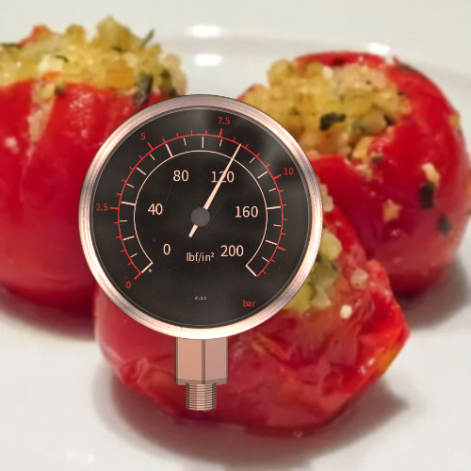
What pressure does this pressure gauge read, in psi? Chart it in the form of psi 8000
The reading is psi 120
